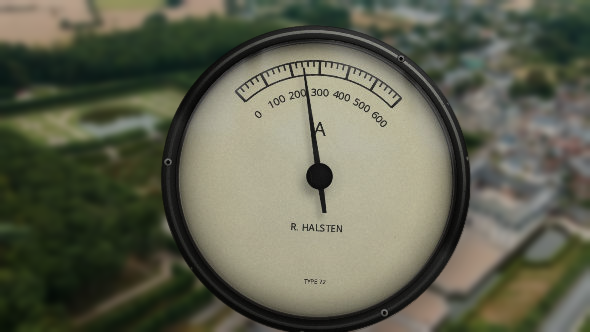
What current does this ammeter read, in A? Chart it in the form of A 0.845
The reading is A 240
